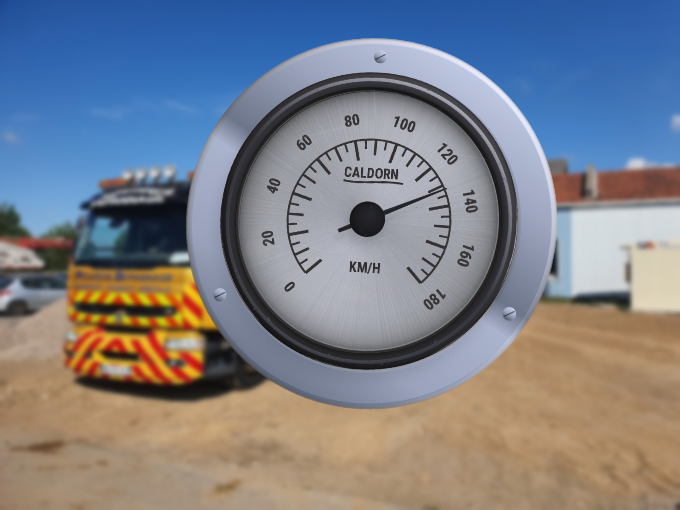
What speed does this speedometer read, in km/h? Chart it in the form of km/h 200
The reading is km/h 132.5
